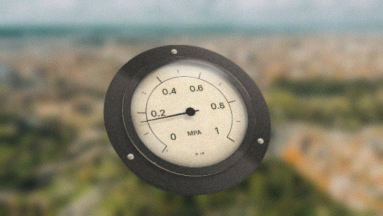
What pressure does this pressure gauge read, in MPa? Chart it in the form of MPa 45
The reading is MPa 0.15
